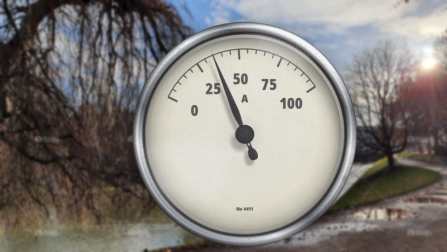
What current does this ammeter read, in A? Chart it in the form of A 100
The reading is A 35
